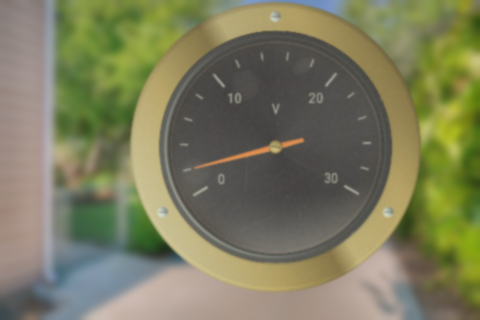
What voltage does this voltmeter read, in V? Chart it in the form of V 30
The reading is V 2
